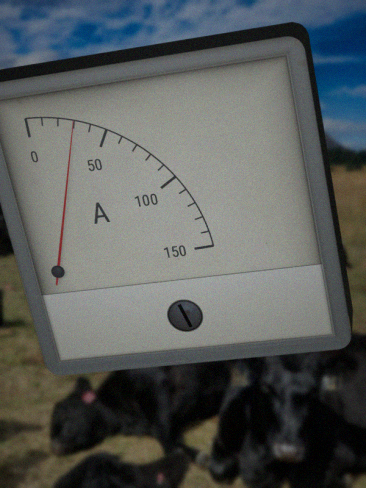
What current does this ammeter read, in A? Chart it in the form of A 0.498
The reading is A 30
